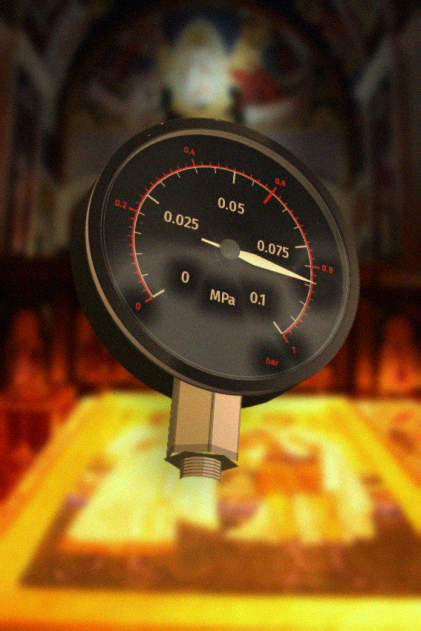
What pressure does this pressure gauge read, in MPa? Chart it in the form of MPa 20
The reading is MPa 0.085
